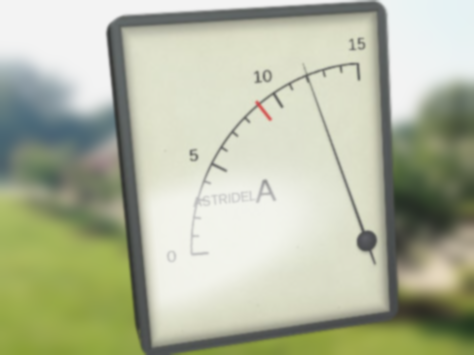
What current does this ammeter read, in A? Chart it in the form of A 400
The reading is A 12
